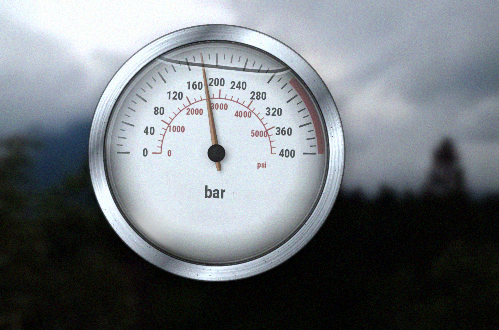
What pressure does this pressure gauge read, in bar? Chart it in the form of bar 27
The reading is bar 180
